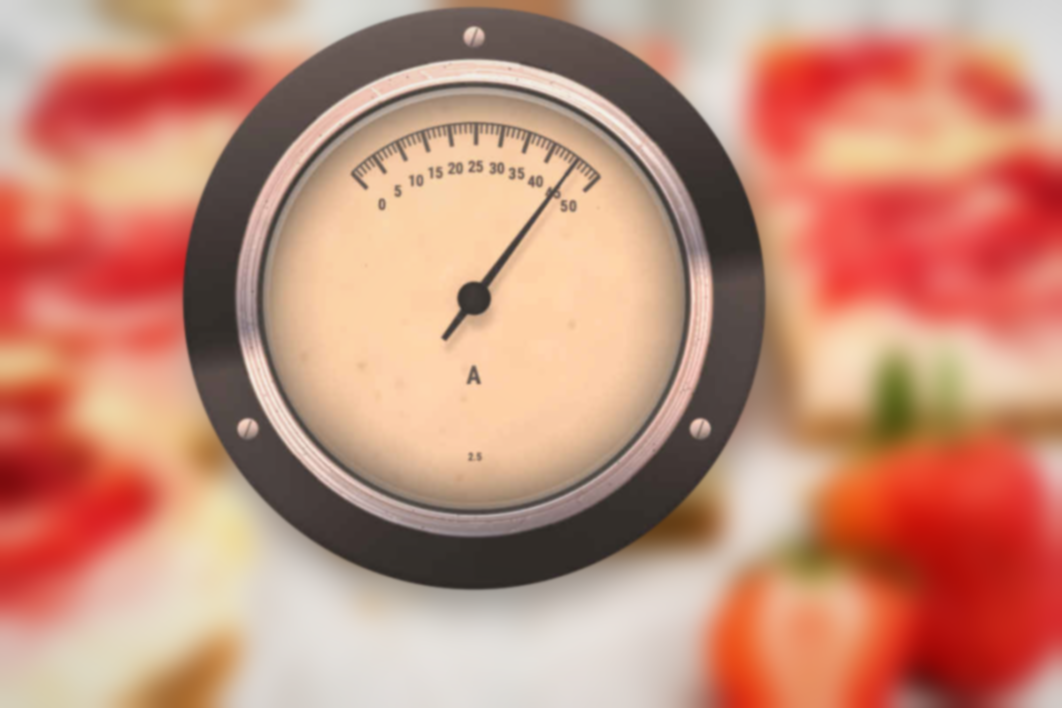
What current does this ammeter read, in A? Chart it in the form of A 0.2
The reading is A 45
